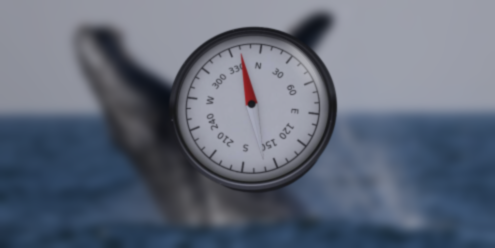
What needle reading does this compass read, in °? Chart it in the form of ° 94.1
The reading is ° 340
